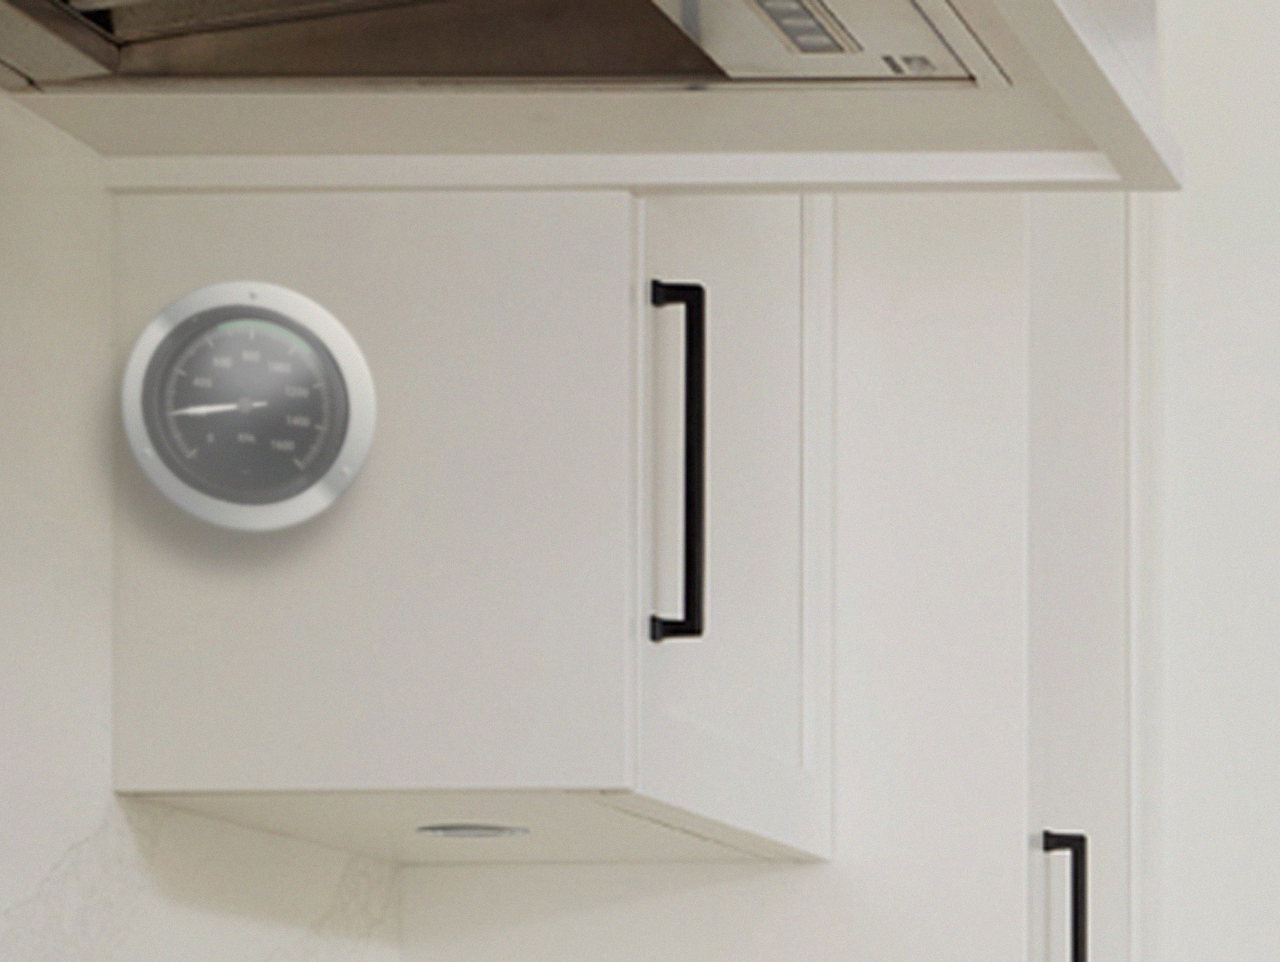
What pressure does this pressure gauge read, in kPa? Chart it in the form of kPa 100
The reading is kPa 200
